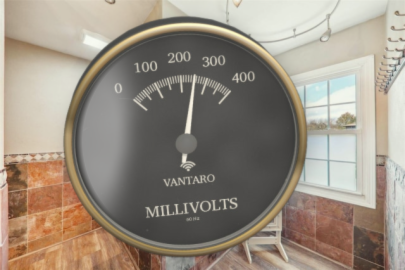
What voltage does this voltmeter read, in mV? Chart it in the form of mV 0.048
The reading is mV 250
